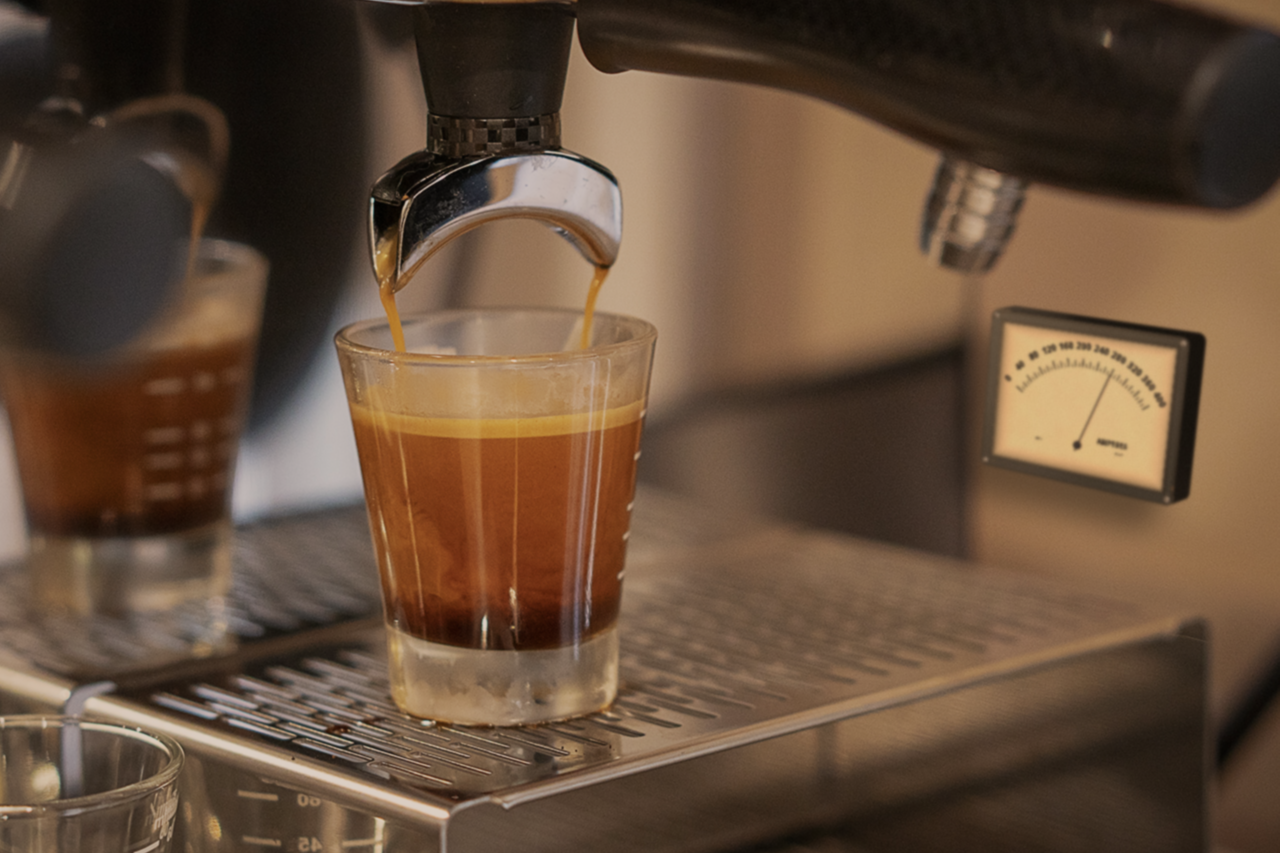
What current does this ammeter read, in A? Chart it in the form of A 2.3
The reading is A 280
